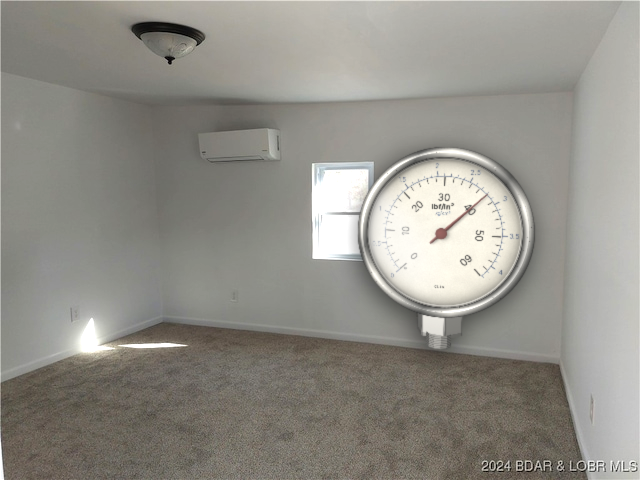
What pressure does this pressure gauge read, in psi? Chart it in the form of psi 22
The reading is psi 40
